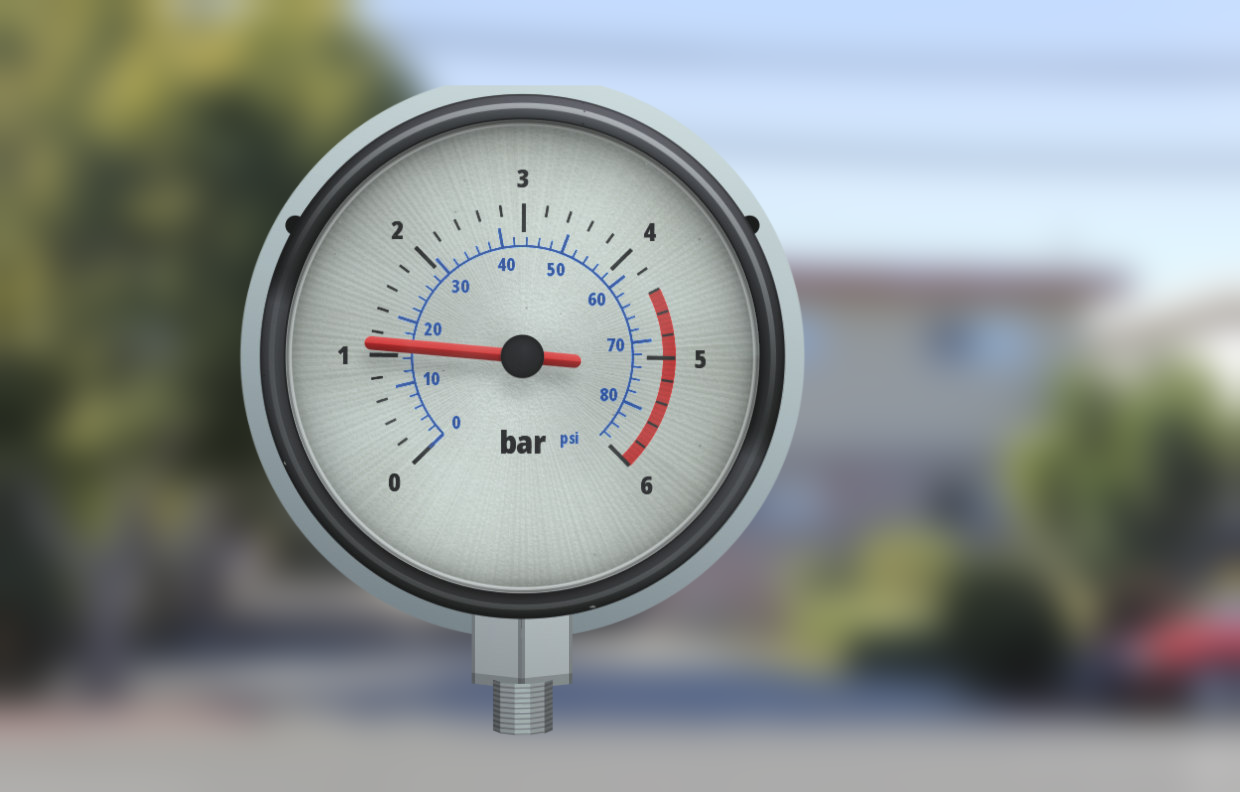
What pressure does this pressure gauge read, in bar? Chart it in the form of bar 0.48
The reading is bar 1.1
